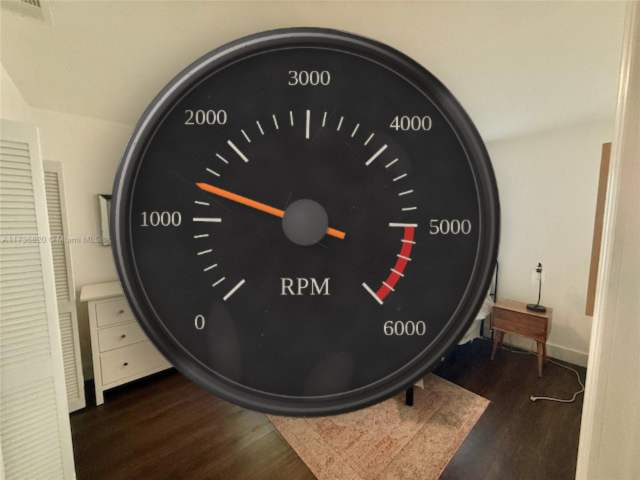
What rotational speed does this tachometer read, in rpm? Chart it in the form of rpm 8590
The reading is rpm 1400
